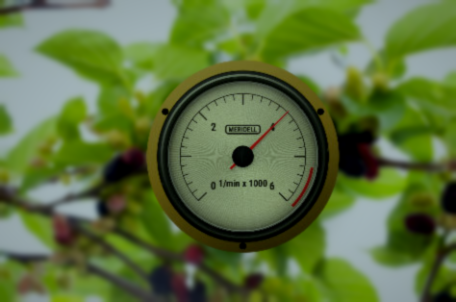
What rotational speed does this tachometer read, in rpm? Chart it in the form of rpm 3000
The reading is rpm 4000
